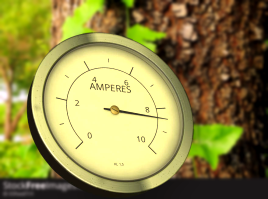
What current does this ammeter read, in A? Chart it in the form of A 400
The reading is A 8.5
